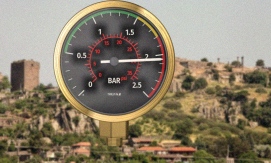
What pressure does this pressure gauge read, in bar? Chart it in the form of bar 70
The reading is bar 2.05
